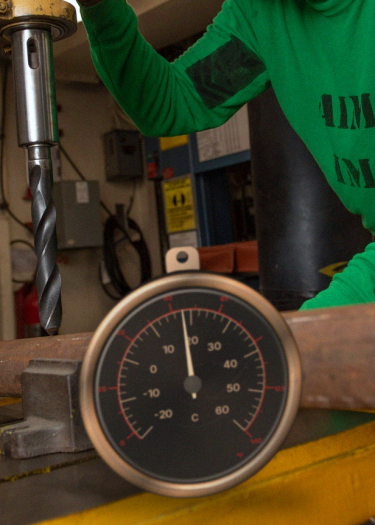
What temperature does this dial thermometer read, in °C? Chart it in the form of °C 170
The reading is °C 18
